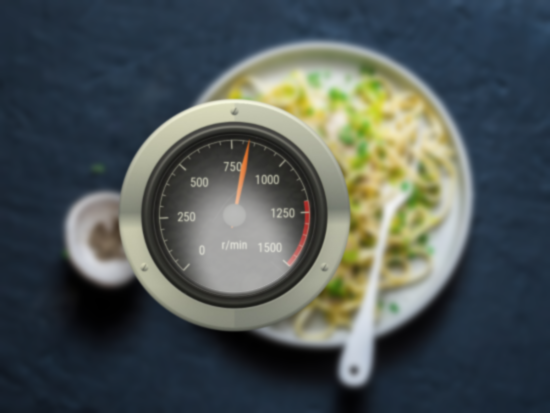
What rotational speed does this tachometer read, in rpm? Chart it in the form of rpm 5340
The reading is rpm 825
